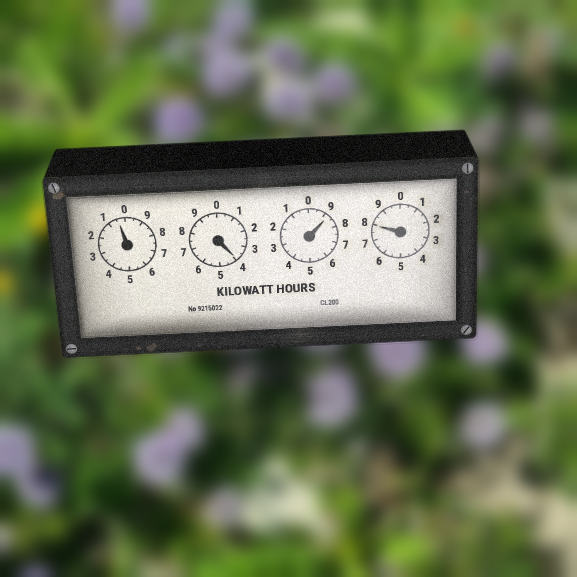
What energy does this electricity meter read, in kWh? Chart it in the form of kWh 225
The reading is kWh 388
